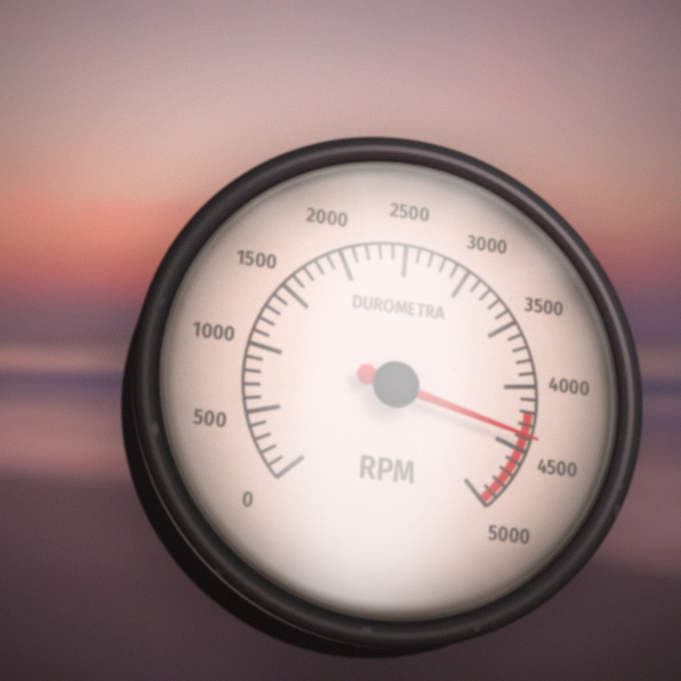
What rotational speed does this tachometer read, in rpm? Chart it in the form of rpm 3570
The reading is rpm 4400
